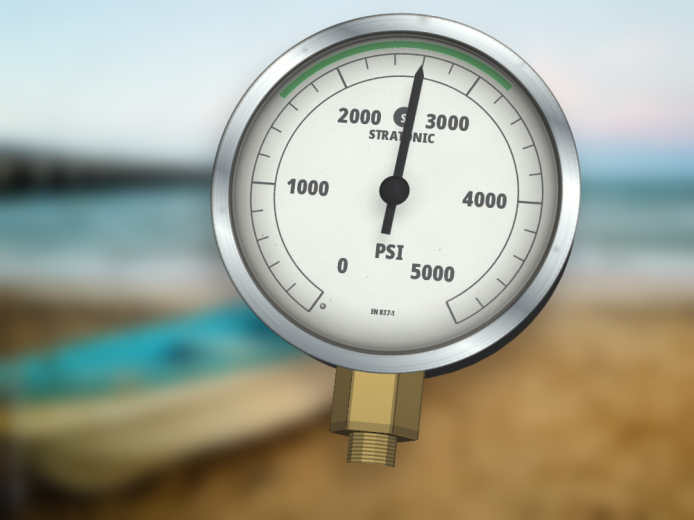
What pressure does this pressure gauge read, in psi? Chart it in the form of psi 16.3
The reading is psi 2600
